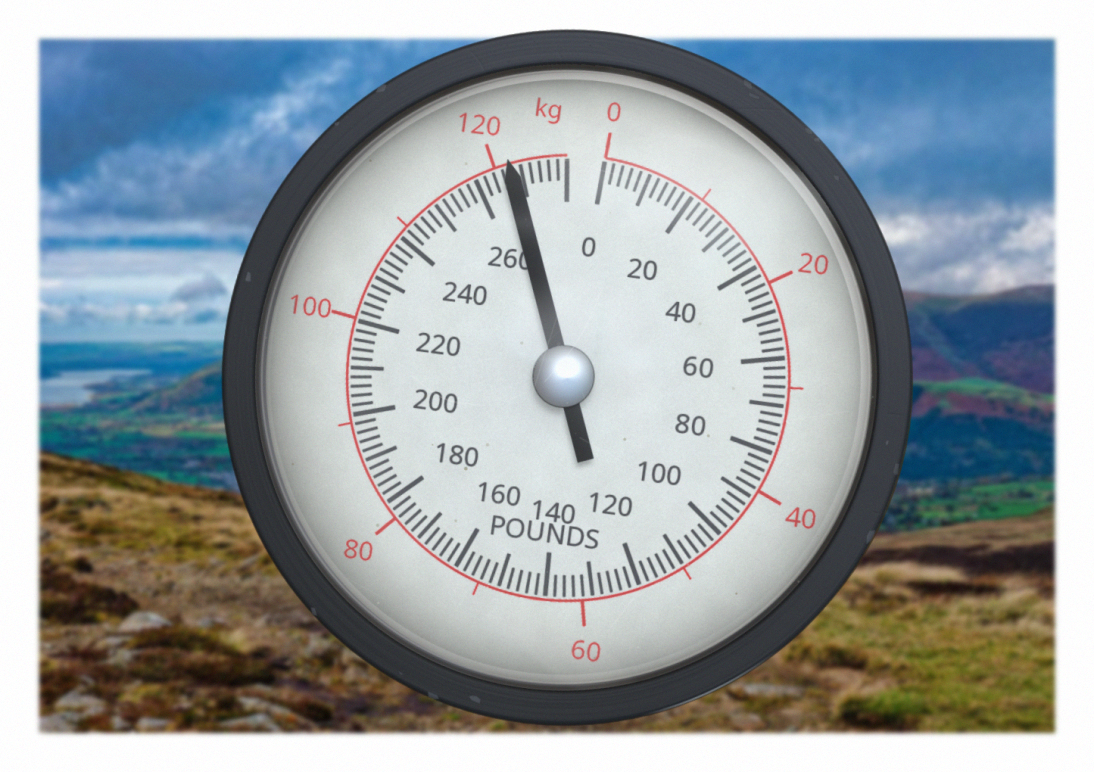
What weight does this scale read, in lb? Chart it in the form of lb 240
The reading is lb 268
